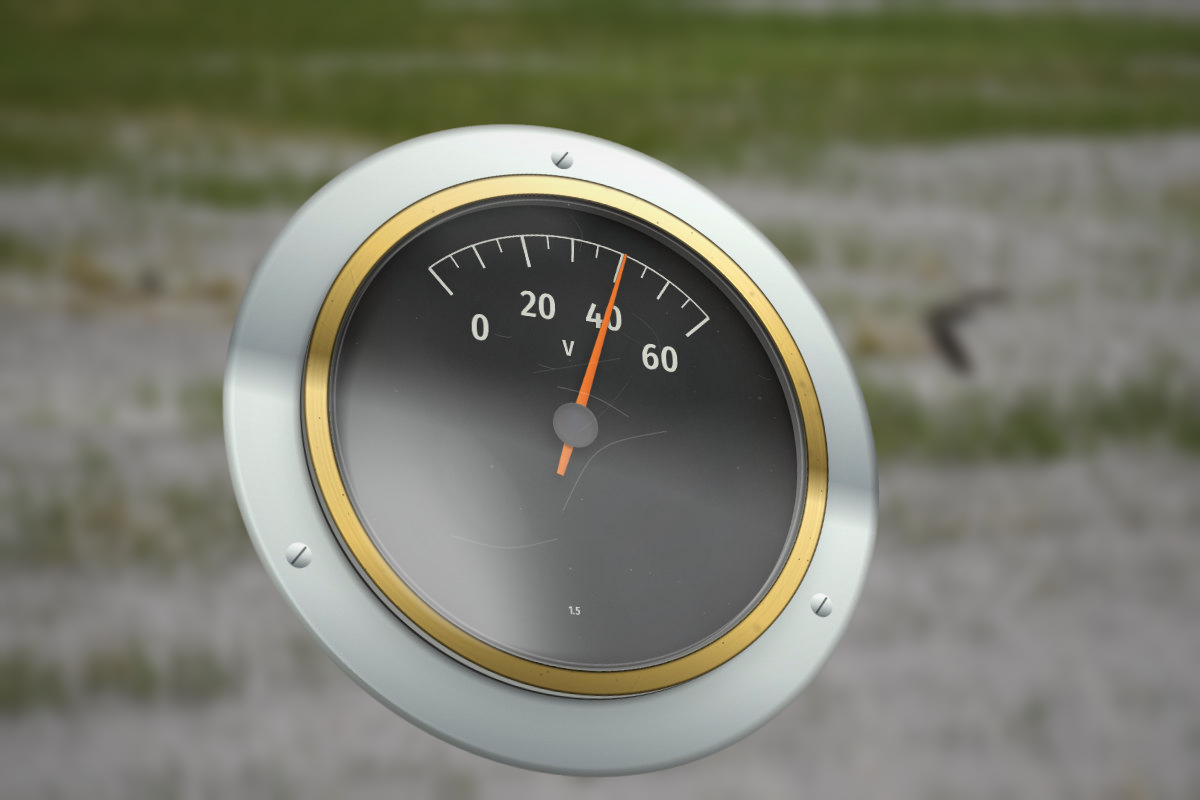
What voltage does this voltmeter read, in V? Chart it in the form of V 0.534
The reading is V 40
